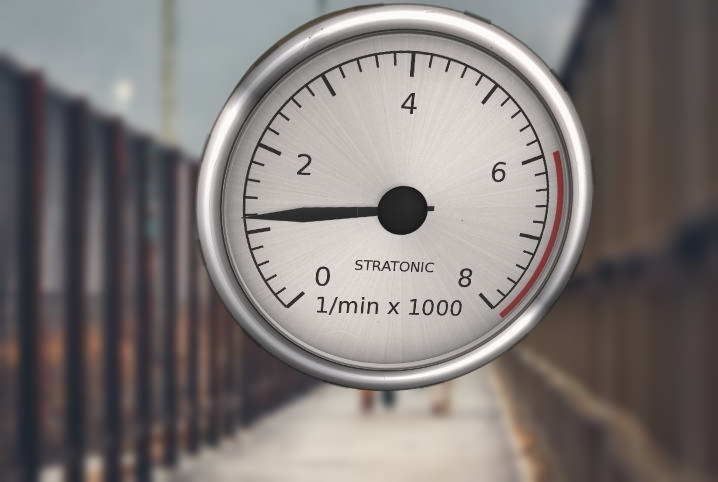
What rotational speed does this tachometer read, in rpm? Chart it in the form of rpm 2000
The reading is rpm 1200
